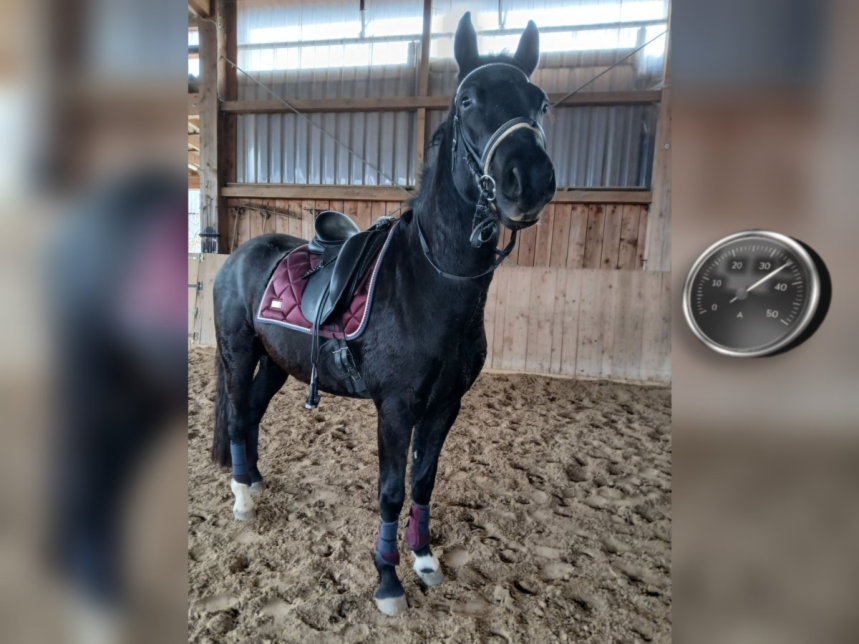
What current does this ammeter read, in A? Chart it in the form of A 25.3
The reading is A 35
